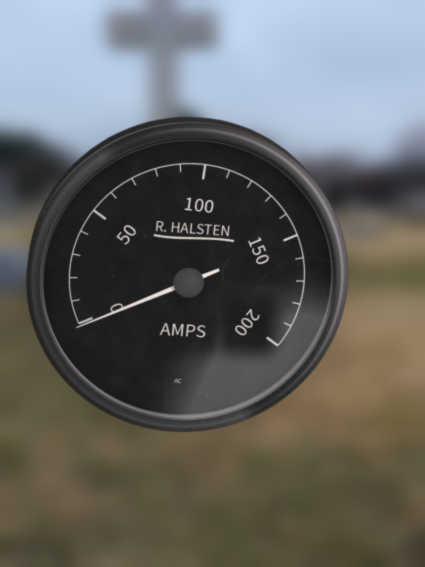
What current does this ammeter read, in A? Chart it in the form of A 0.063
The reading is A 0
